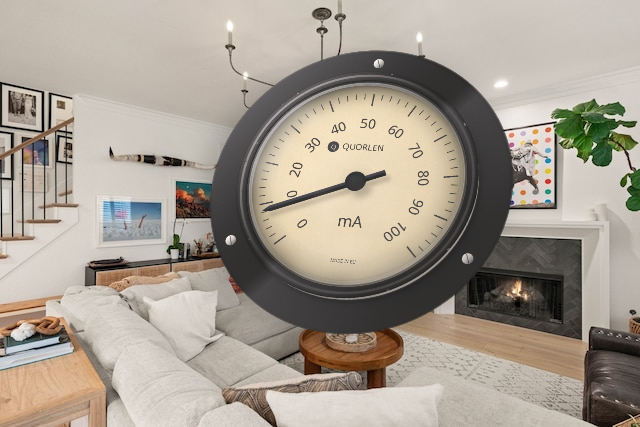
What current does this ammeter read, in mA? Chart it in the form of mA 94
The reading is mA 8
